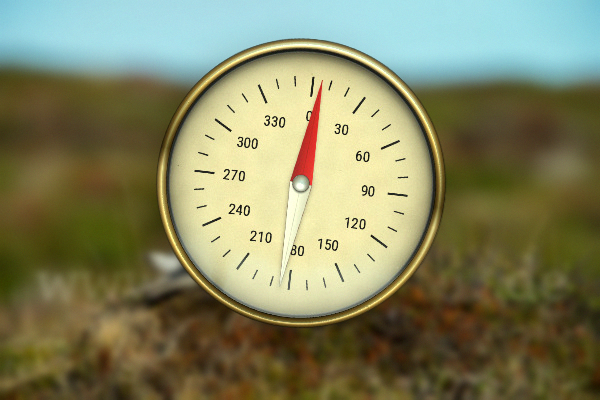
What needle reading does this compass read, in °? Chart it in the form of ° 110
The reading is ° 5
